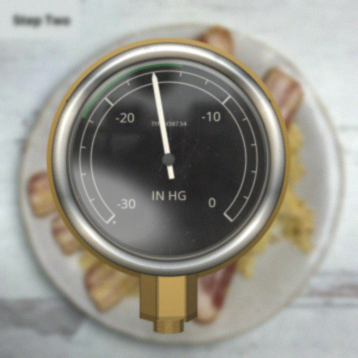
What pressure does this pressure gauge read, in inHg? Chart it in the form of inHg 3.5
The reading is inHg -16
